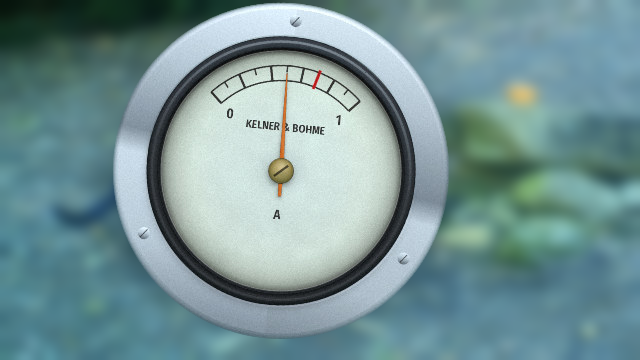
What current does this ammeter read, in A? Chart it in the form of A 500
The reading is A 0.5
